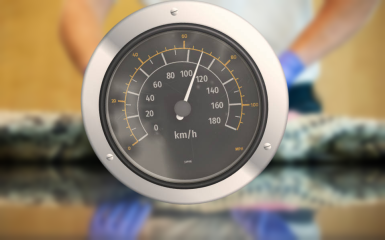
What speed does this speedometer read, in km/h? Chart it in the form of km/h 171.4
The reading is km/h 110
